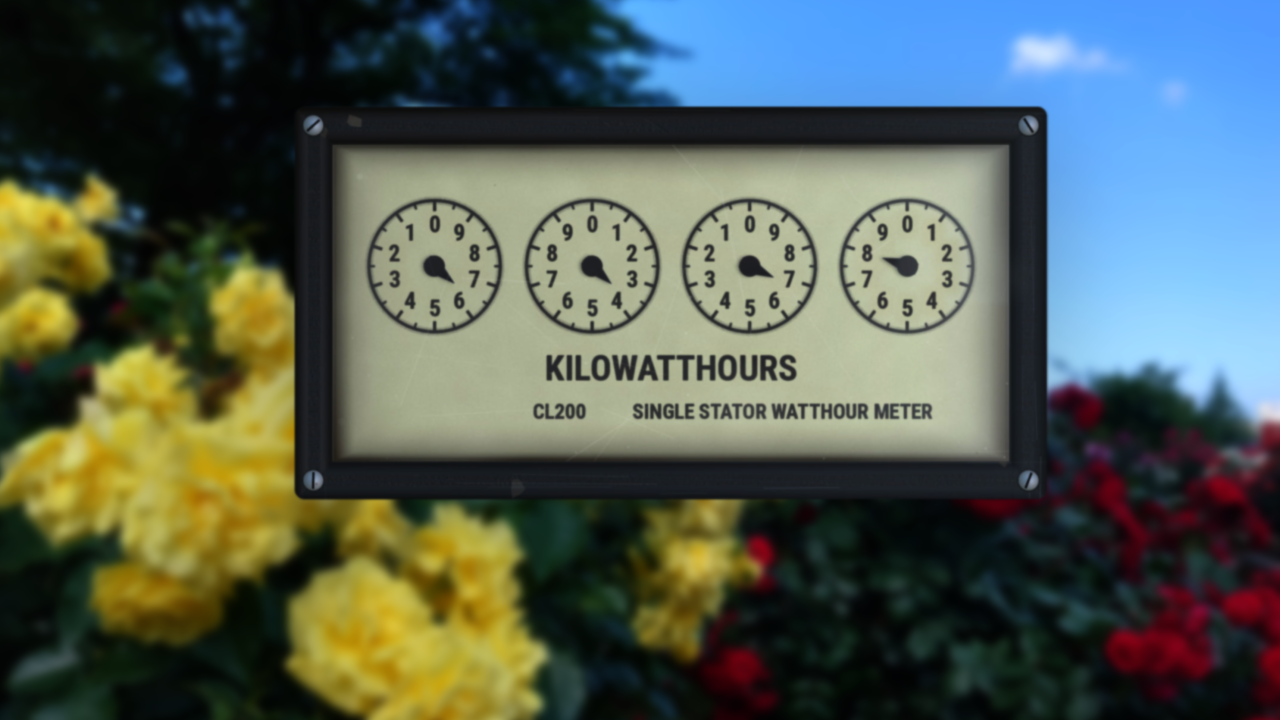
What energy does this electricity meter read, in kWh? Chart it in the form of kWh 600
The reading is kWh 6368
